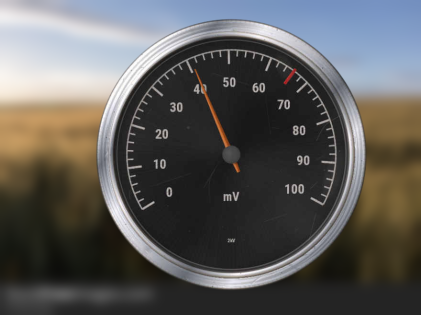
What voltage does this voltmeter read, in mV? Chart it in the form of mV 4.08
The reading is mV 41
